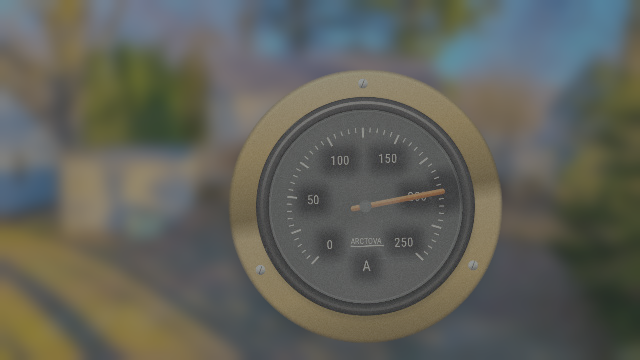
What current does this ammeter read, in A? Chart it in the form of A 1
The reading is A 200
